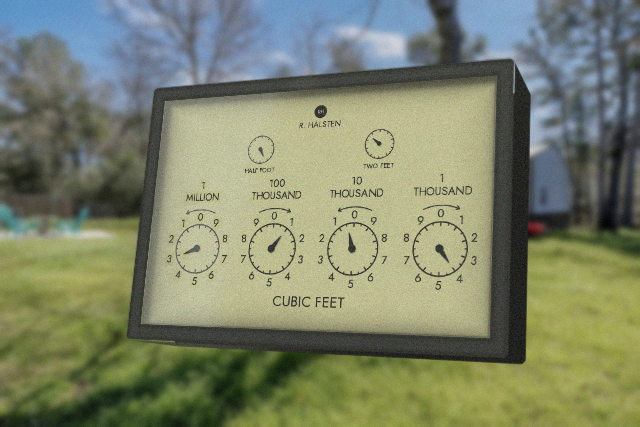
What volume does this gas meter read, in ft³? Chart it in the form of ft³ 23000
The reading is ft³ 310400
